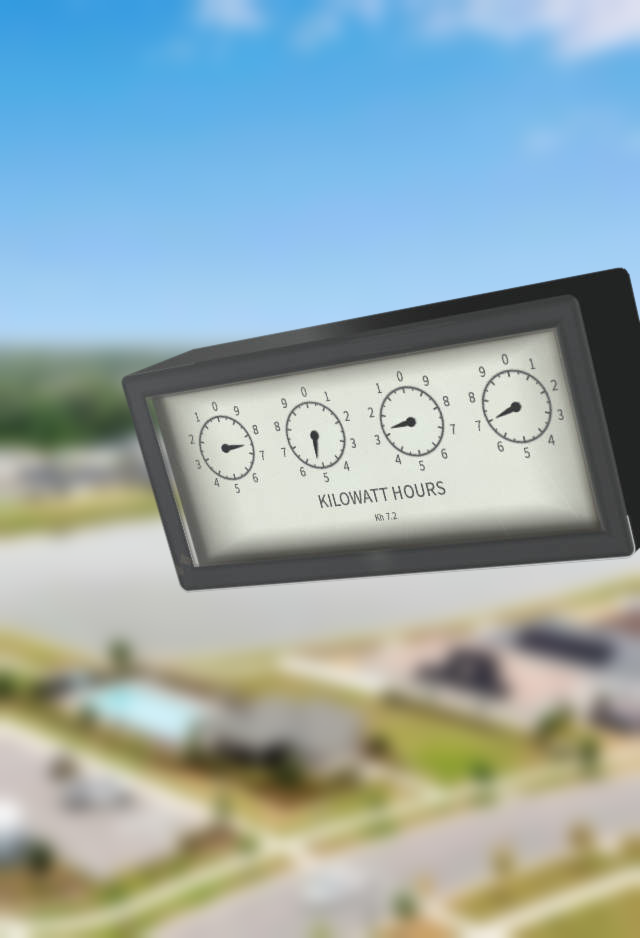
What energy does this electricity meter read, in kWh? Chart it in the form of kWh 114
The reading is kWh 7527
